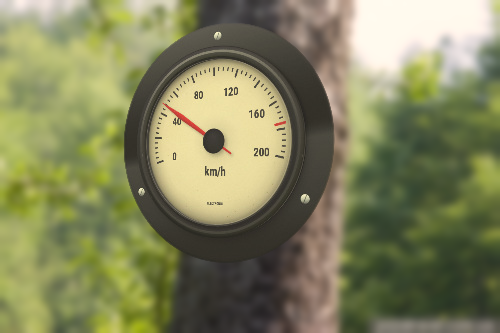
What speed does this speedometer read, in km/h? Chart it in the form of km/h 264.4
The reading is km/h 48
